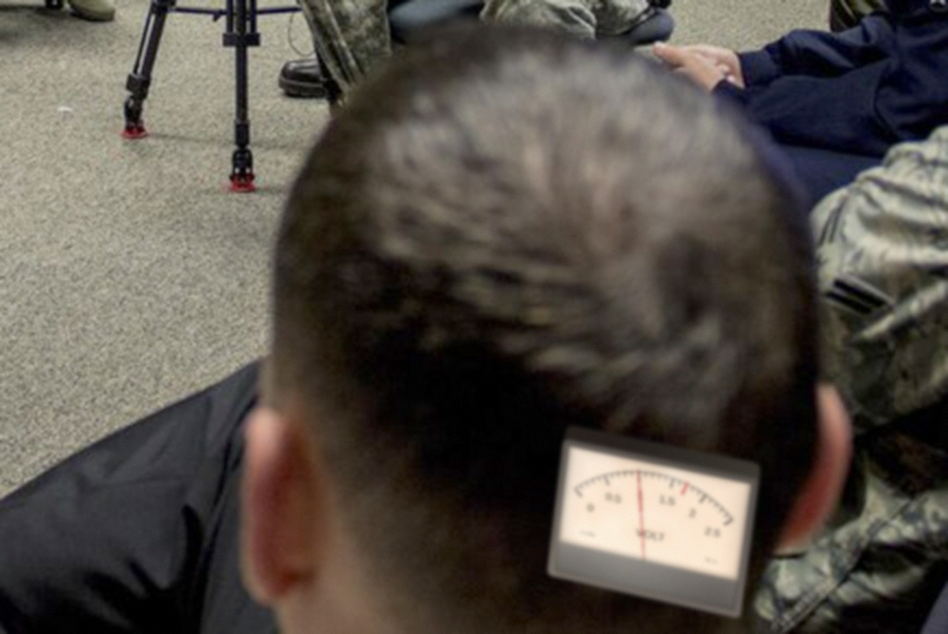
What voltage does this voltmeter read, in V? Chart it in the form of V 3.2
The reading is V 1
